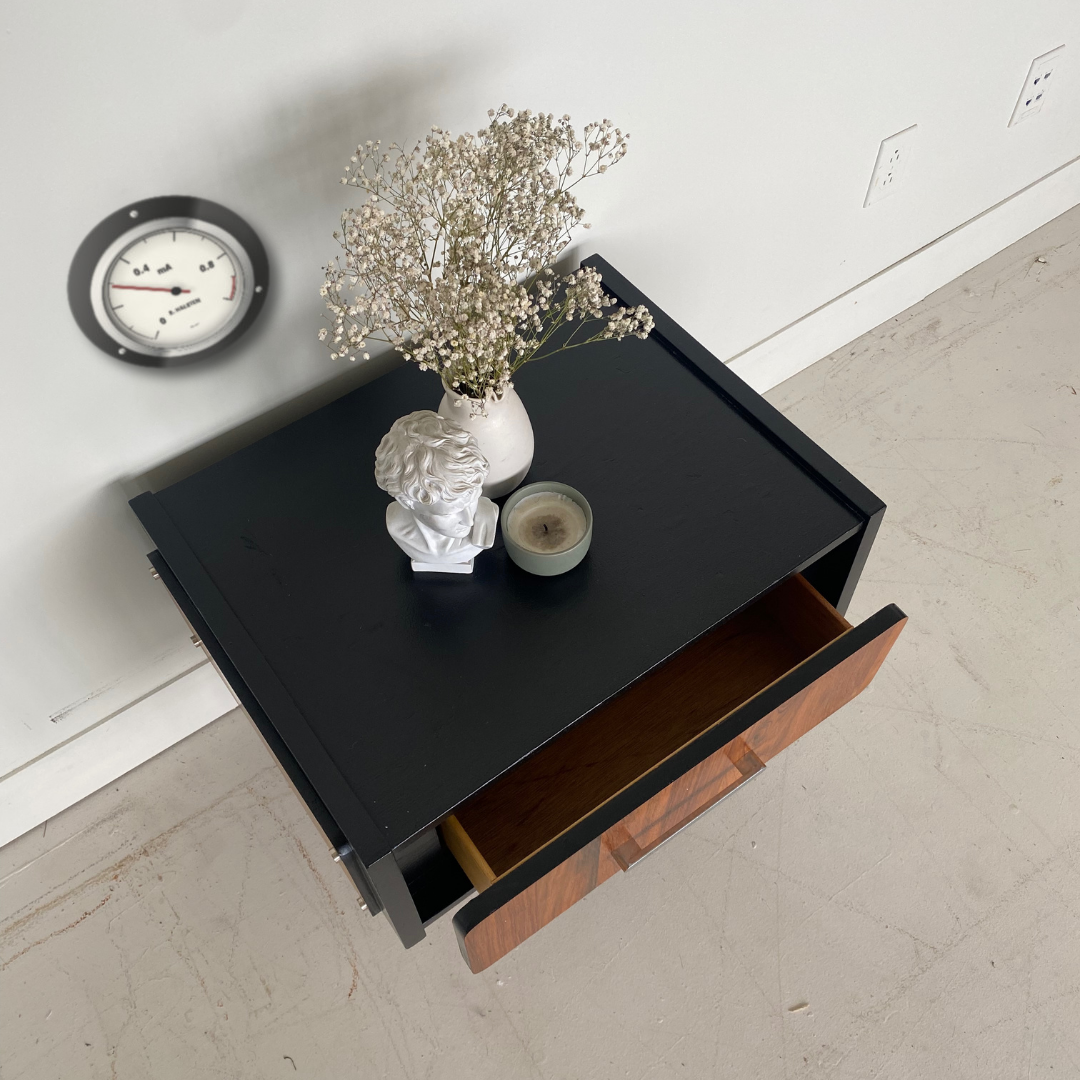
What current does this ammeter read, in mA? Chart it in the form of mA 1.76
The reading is mA 0.3
